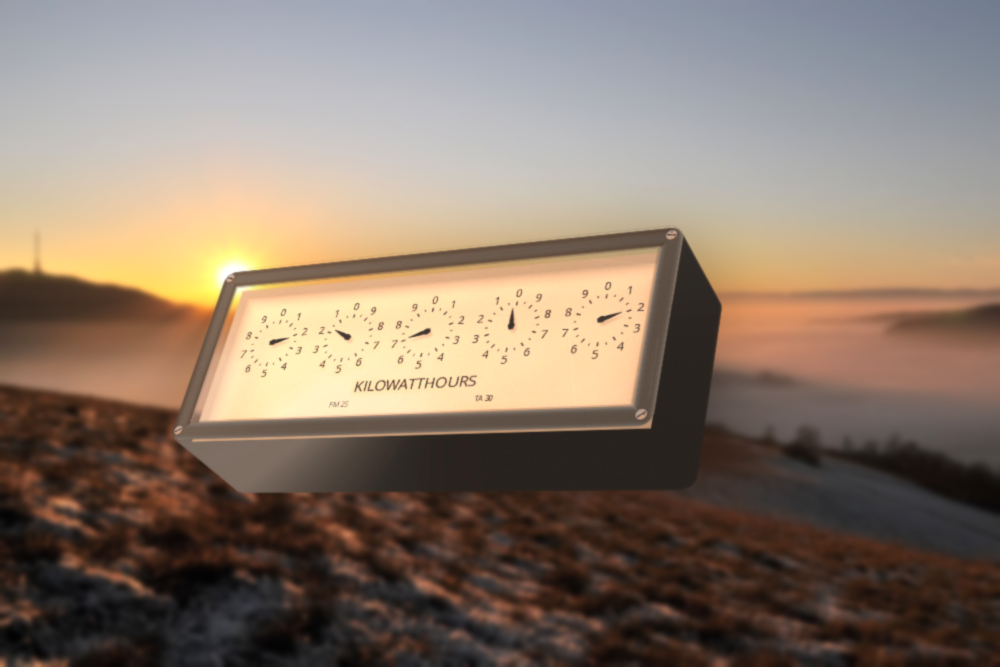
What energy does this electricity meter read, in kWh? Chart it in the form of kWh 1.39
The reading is kWh 21702
